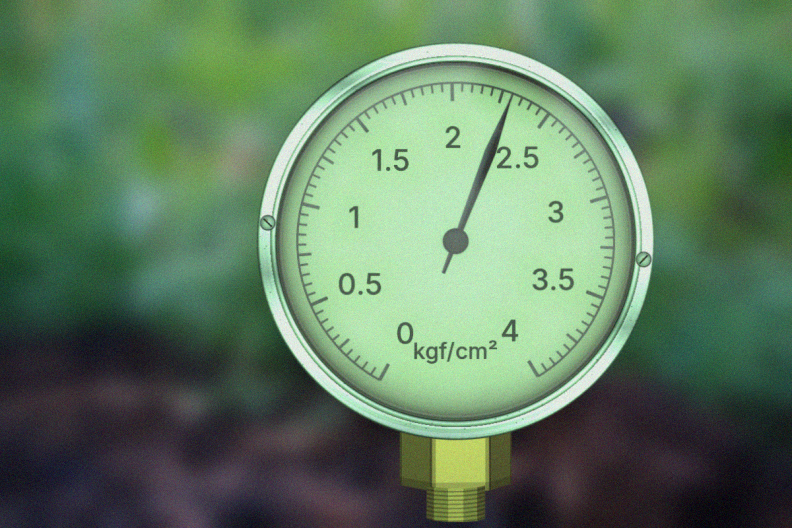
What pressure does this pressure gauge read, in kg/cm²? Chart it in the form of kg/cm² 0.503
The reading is kg/cm² 2.3
